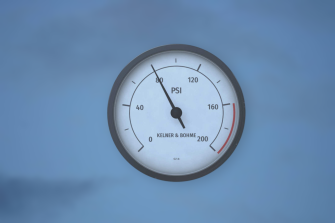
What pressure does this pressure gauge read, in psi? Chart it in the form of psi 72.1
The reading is psi 80
